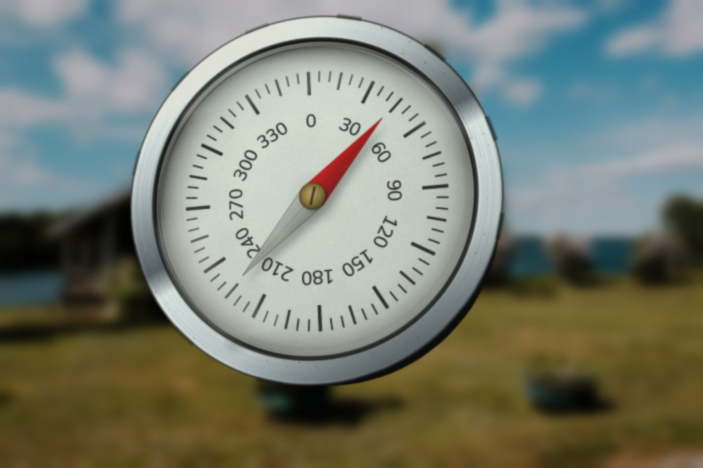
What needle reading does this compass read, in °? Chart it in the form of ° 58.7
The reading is ° 45
